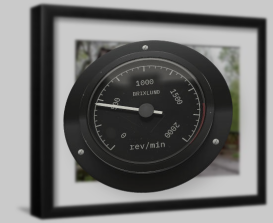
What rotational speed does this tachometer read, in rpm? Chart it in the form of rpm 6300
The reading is rpm 450
